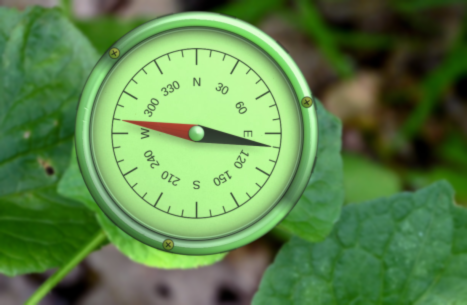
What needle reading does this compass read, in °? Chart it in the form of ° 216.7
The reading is ° 280
